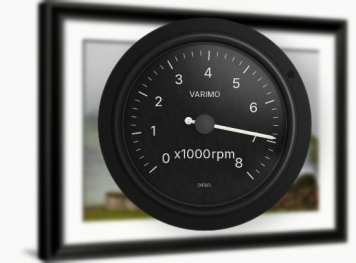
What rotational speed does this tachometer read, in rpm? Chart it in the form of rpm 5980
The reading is rpm 6900
